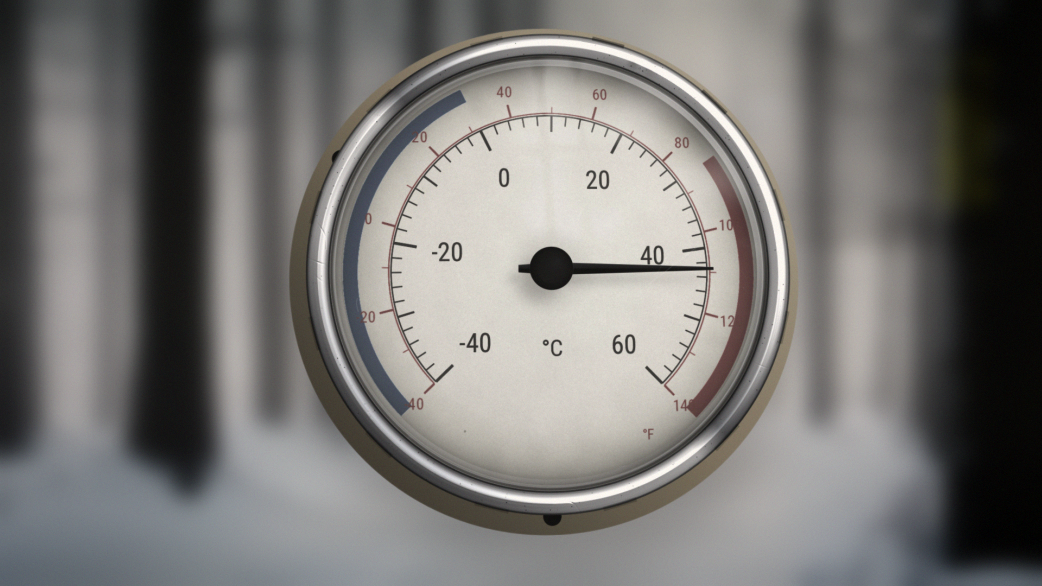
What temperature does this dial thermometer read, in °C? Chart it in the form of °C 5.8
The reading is °C 43
